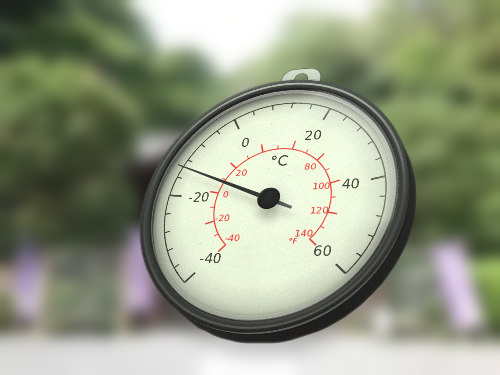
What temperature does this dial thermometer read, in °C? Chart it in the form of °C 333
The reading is °C -14
